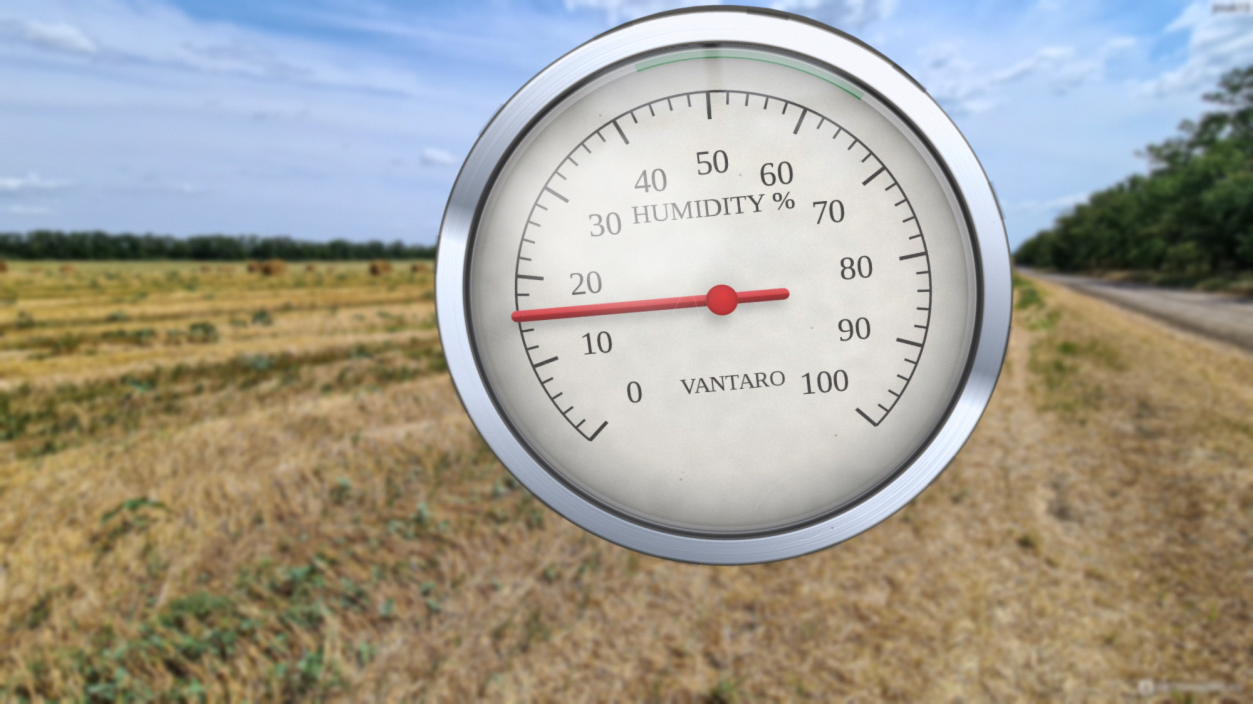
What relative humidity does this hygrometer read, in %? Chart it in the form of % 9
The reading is % 16
